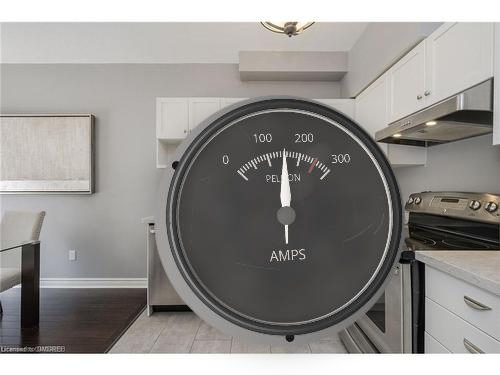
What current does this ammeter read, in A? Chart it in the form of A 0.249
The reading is A 150
